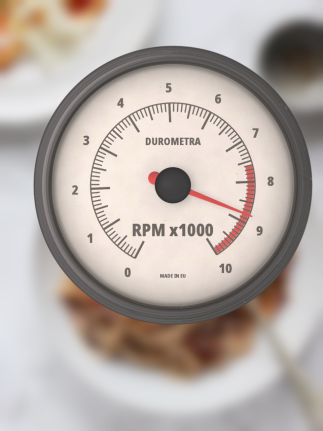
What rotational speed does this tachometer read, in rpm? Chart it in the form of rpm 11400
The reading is rpm 8800
